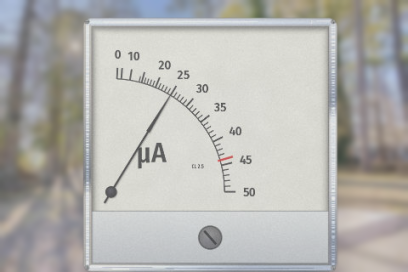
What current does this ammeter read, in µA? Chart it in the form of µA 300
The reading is µA 25
